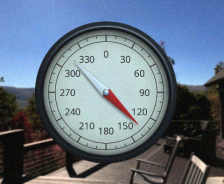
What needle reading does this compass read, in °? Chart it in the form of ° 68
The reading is ° 135
